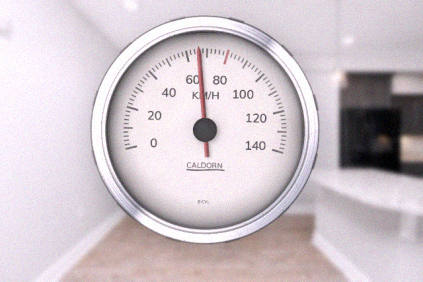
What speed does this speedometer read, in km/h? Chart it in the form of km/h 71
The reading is km/h 66
